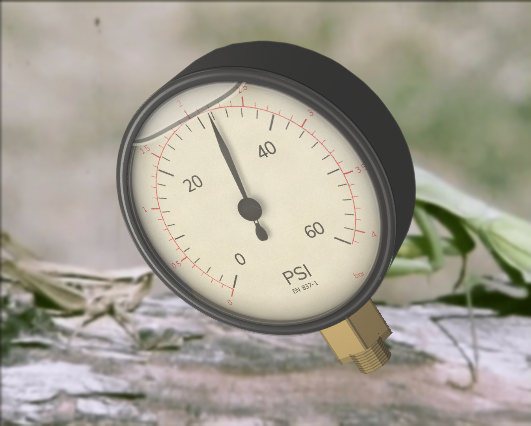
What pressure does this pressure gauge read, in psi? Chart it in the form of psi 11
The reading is psi 32
